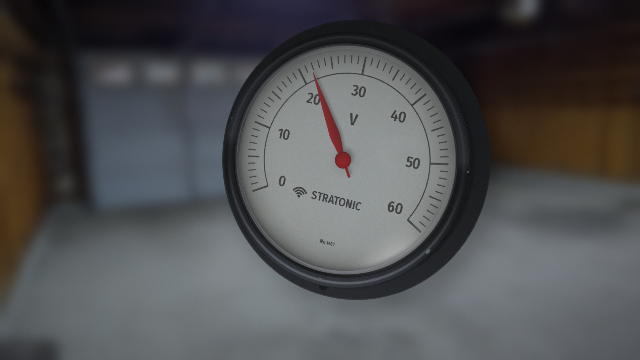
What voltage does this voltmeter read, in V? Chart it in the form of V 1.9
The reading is V 22
